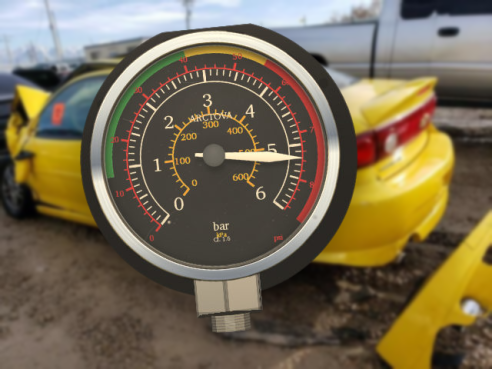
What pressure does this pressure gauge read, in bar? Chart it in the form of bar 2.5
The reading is bar 5.2
